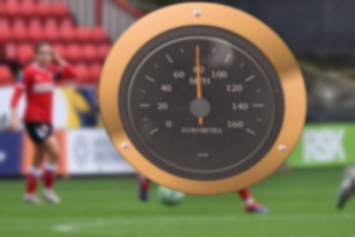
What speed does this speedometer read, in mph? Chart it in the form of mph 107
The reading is mph 80
